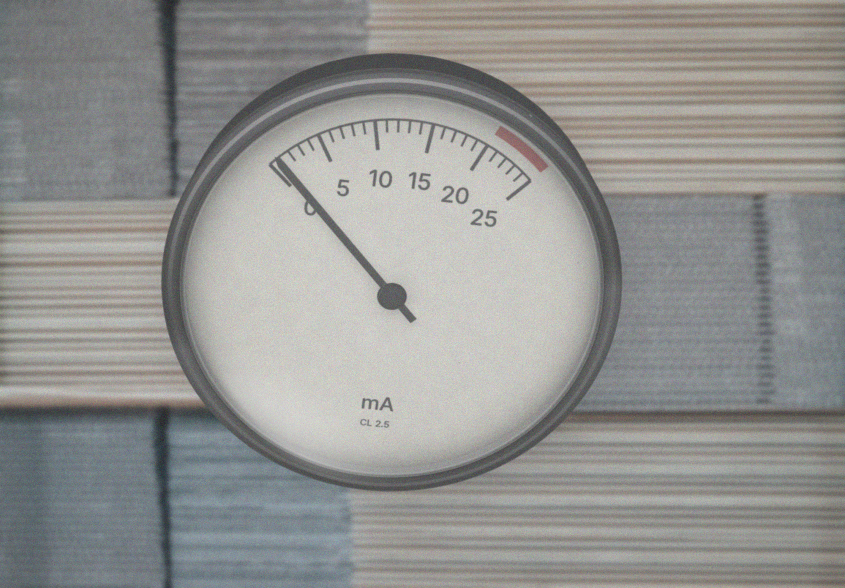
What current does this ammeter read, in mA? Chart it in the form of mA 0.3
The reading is mA 1
